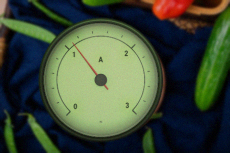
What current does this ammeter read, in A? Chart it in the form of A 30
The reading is A 1.1
